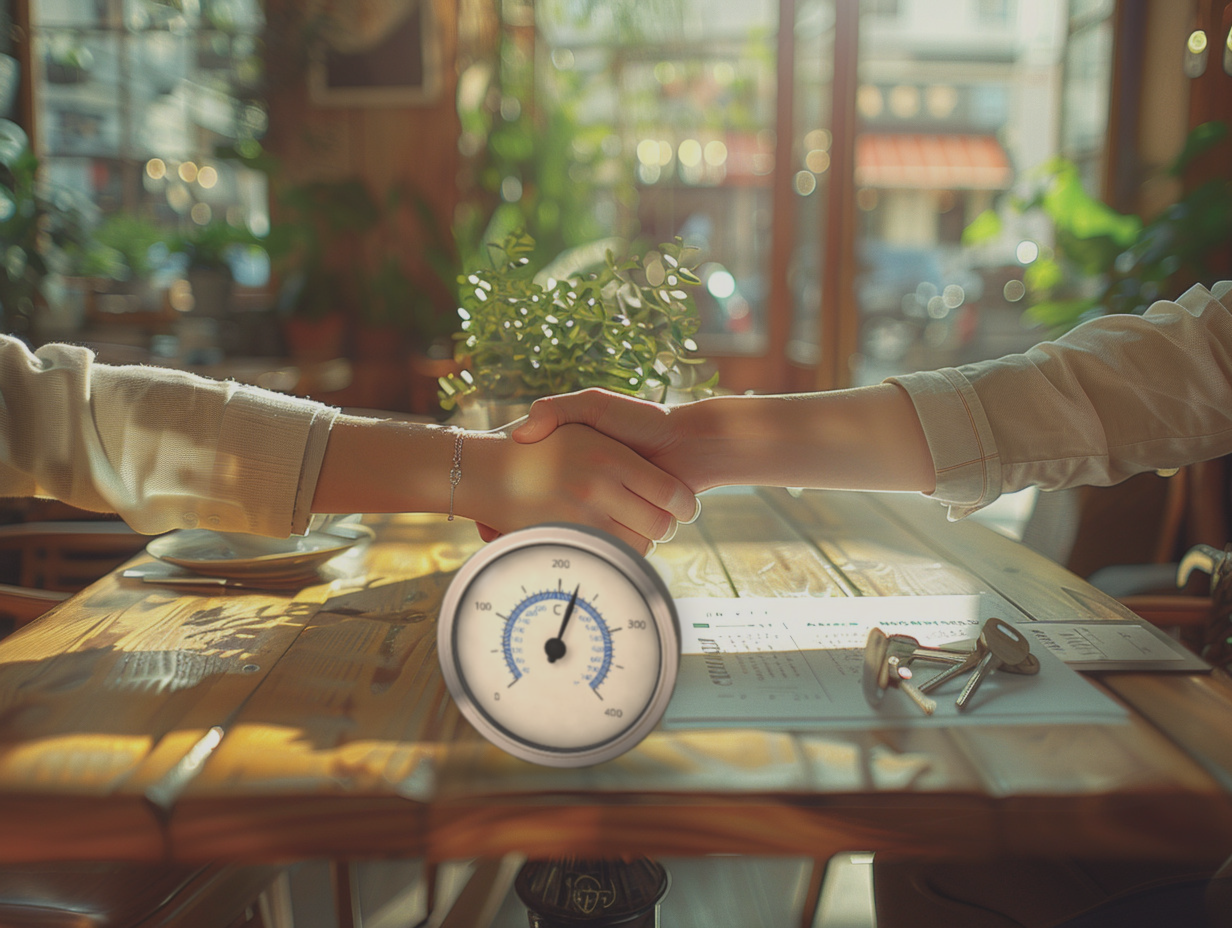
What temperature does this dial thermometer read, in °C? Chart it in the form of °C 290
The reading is °C 225
